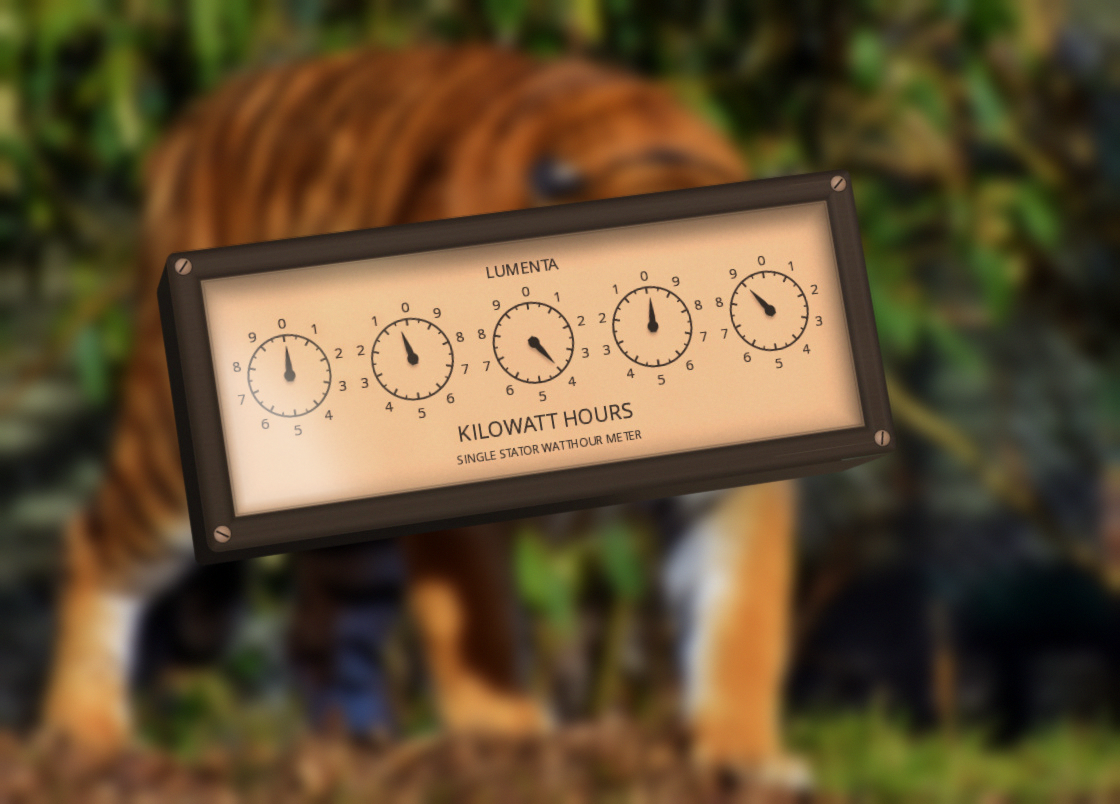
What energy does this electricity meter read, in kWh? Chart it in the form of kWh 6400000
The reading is kWh 399
